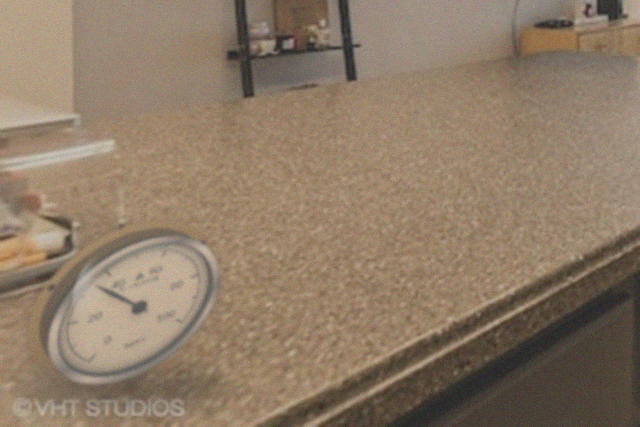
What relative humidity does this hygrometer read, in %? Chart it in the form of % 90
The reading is % 35
